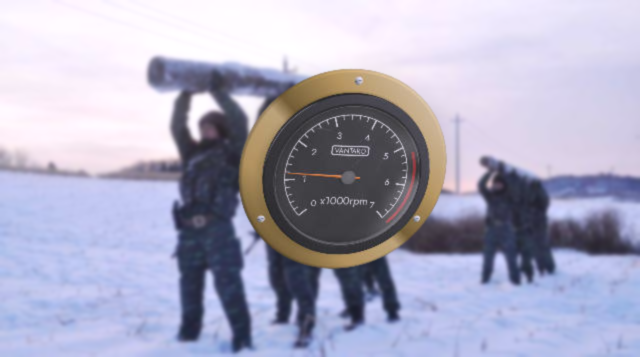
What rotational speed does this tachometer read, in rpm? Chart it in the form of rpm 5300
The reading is rpm 1200
